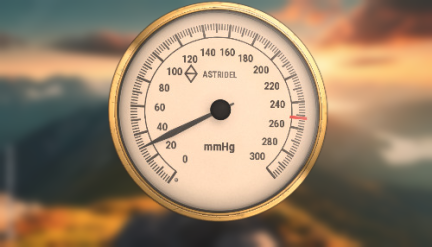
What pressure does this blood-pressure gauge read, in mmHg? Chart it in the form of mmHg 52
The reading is mmHg 30
